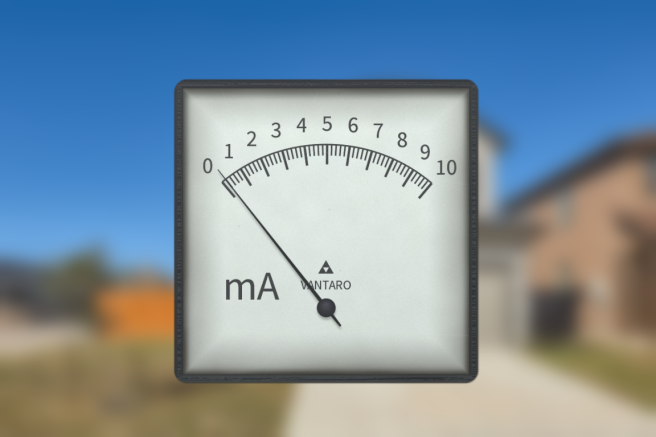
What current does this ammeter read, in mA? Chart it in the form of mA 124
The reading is mA 0.2
